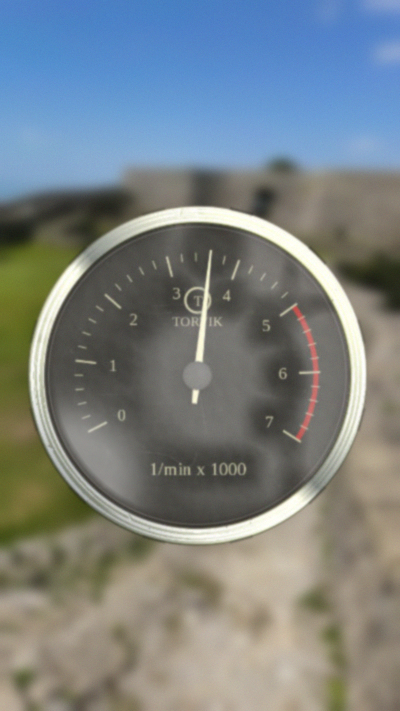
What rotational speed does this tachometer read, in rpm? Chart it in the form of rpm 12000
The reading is rpm 3600
